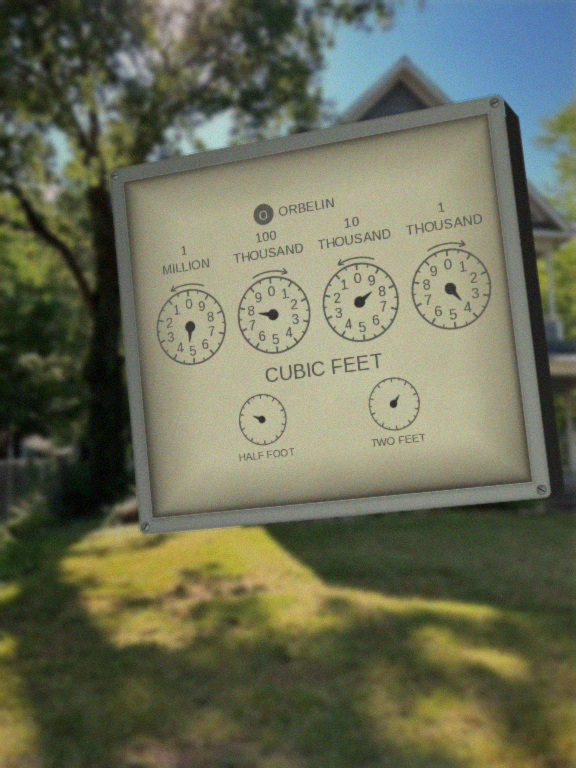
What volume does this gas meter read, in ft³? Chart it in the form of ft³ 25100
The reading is ft³ 478400
